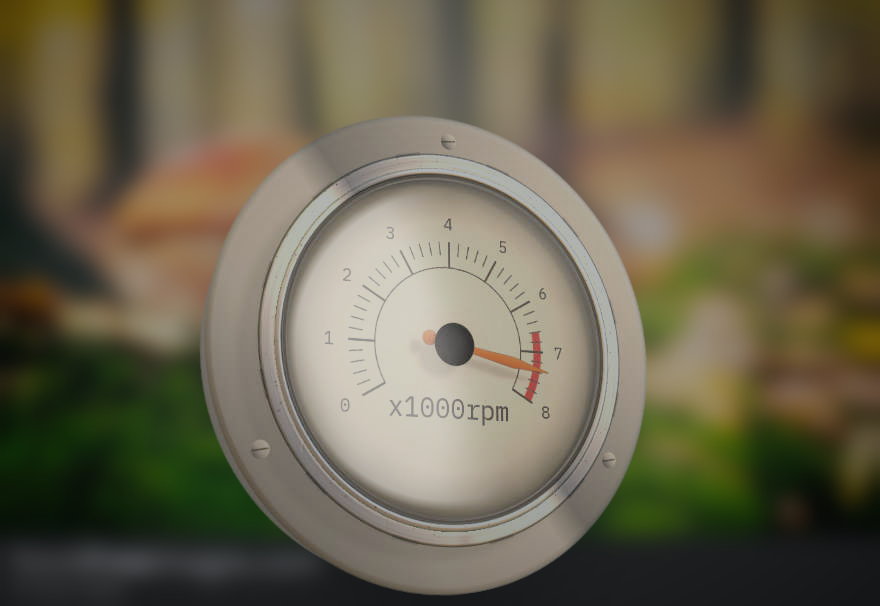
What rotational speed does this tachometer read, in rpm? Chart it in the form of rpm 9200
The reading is rpm 7400
